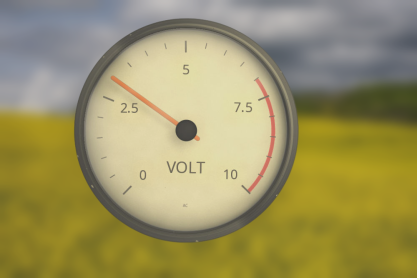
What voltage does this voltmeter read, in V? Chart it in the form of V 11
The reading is V 3
